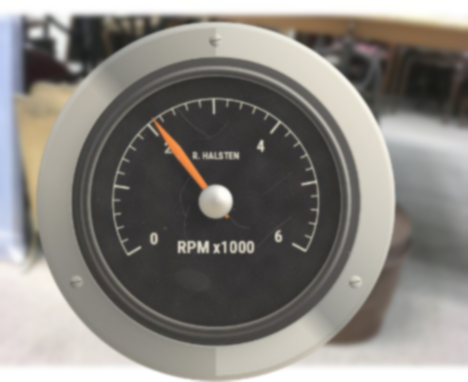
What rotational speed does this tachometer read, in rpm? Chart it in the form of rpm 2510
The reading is rpm 2100
